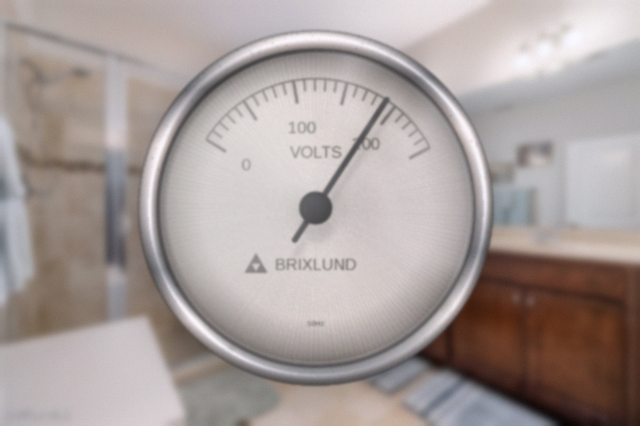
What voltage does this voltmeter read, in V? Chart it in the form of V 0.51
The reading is V 190
